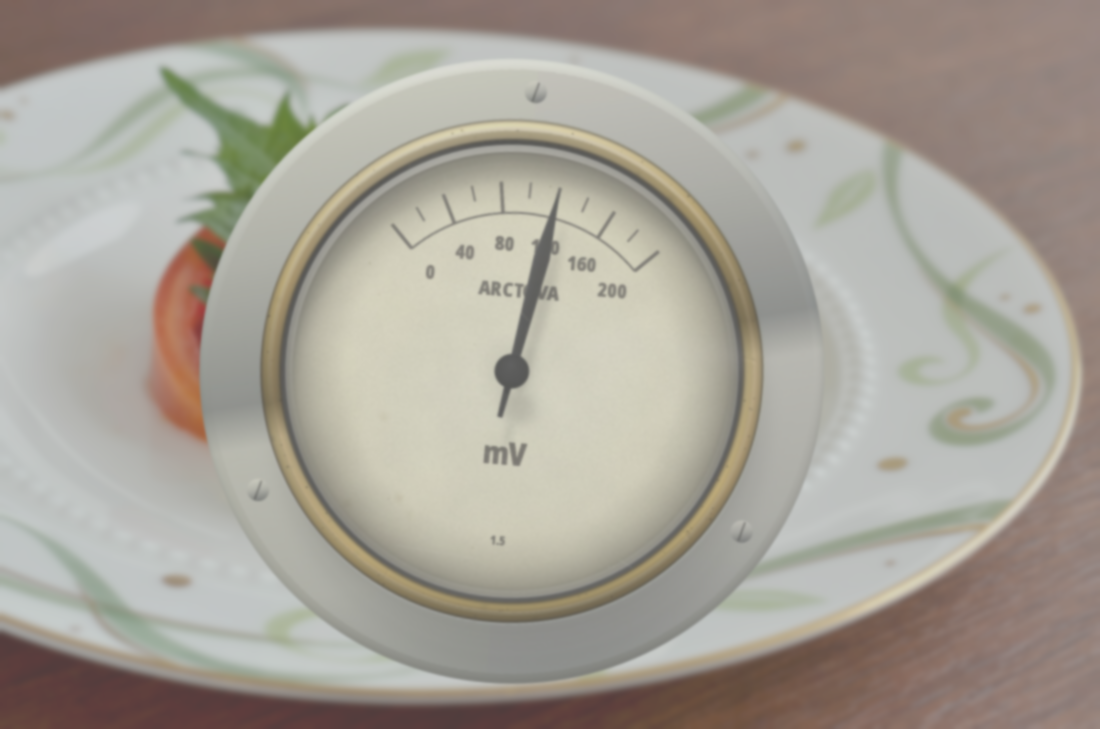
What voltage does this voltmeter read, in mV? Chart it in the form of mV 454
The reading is mV 120
